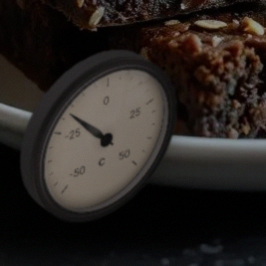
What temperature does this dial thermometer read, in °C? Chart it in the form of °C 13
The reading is °C -17.5
